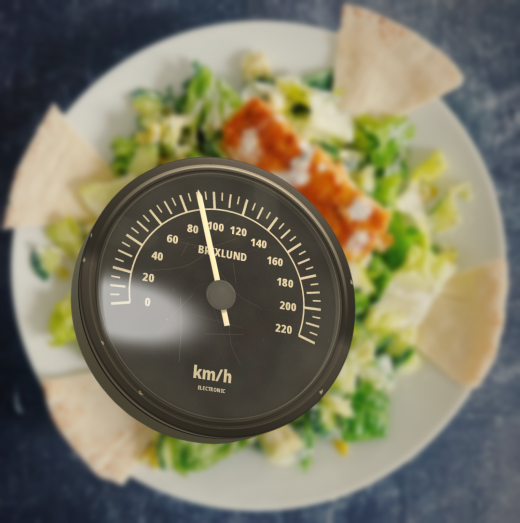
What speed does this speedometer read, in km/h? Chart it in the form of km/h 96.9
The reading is km/h 90
